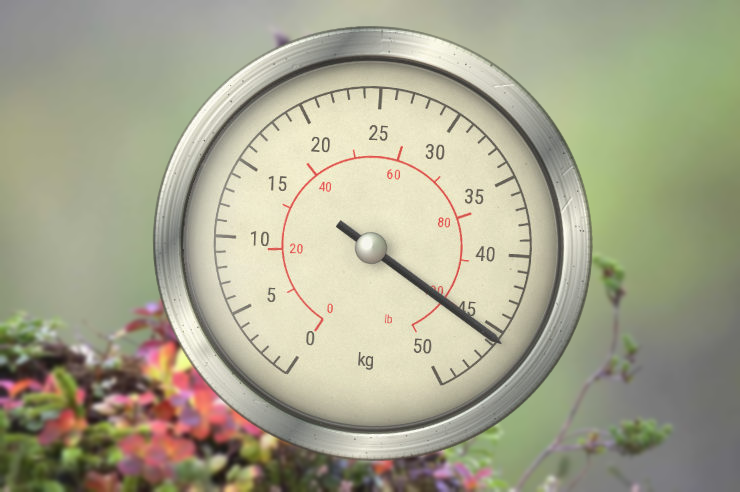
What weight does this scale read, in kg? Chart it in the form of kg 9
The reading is kg 45.5
